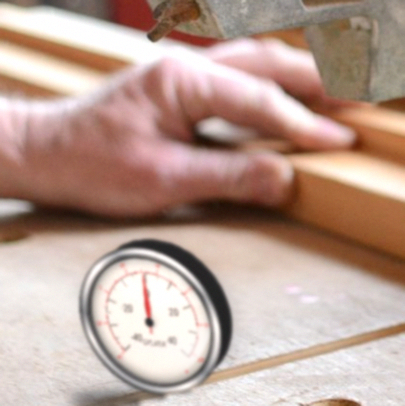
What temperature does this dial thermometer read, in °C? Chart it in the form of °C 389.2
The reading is °C 0
